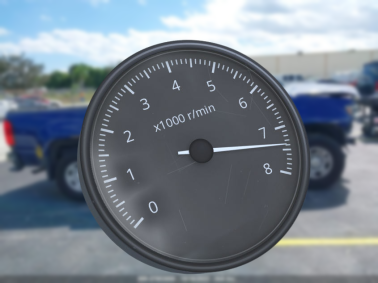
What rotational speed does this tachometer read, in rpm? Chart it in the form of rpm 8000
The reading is rpm 7400
